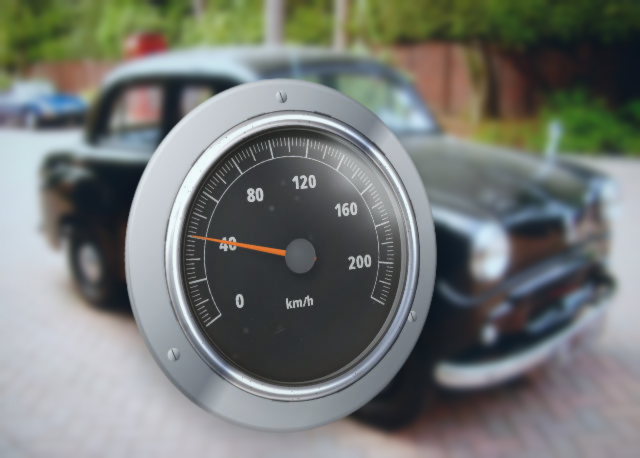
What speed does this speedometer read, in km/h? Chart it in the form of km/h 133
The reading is km/h 40
